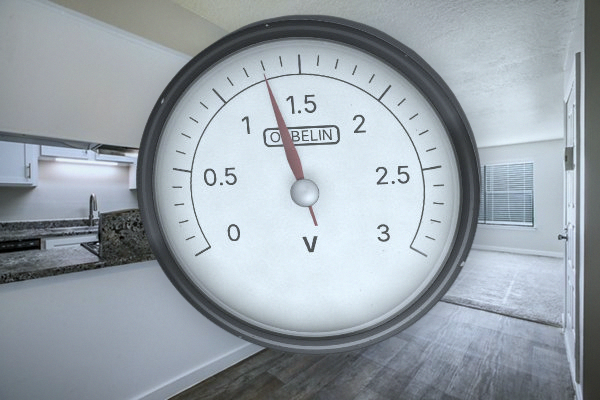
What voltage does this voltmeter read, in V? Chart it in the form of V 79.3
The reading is V 1.3
